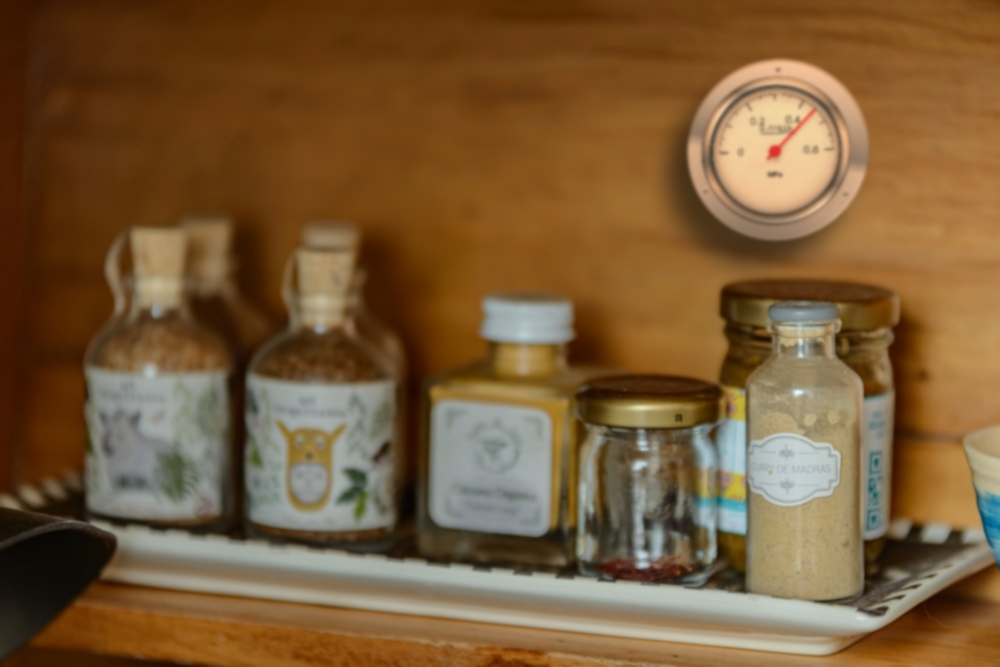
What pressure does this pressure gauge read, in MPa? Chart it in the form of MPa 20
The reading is MPa 0.45
